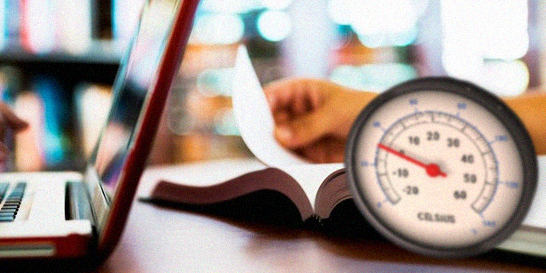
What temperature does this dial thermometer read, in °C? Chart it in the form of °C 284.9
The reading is °C 0
